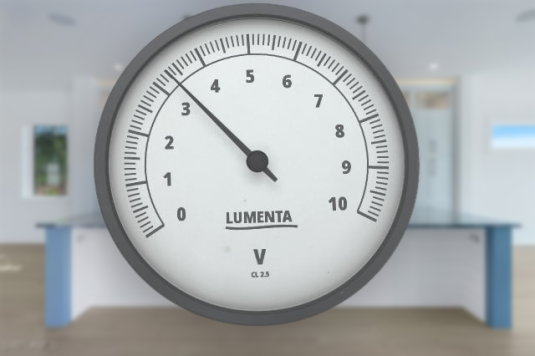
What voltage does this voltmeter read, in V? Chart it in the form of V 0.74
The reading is V 3.3
